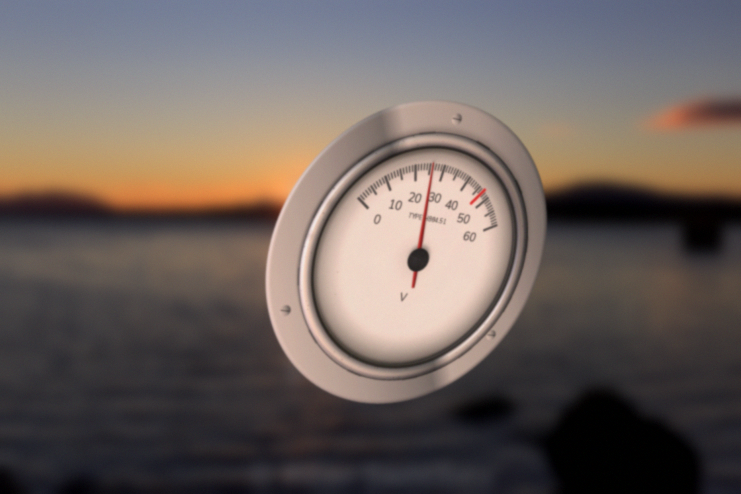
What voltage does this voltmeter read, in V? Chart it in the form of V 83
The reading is V 25
